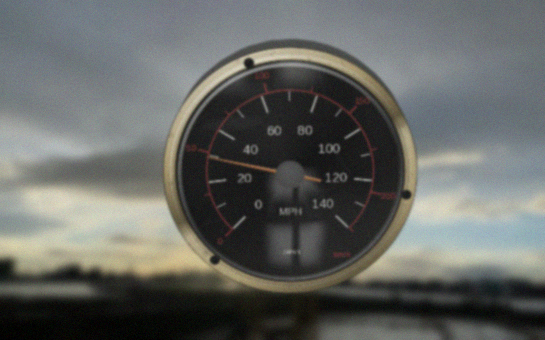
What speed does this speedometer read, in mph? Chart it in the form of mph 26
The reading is mph 30
